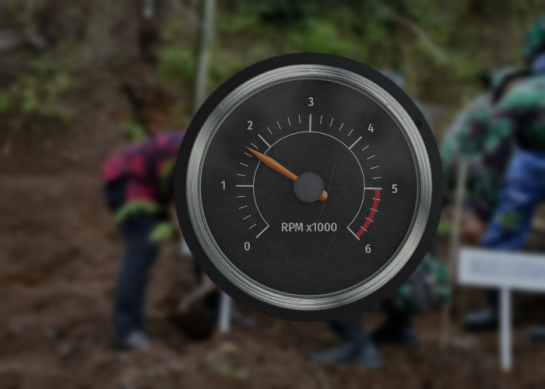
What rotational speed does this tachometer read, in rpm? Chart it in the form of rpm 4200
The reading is rpm 1700
